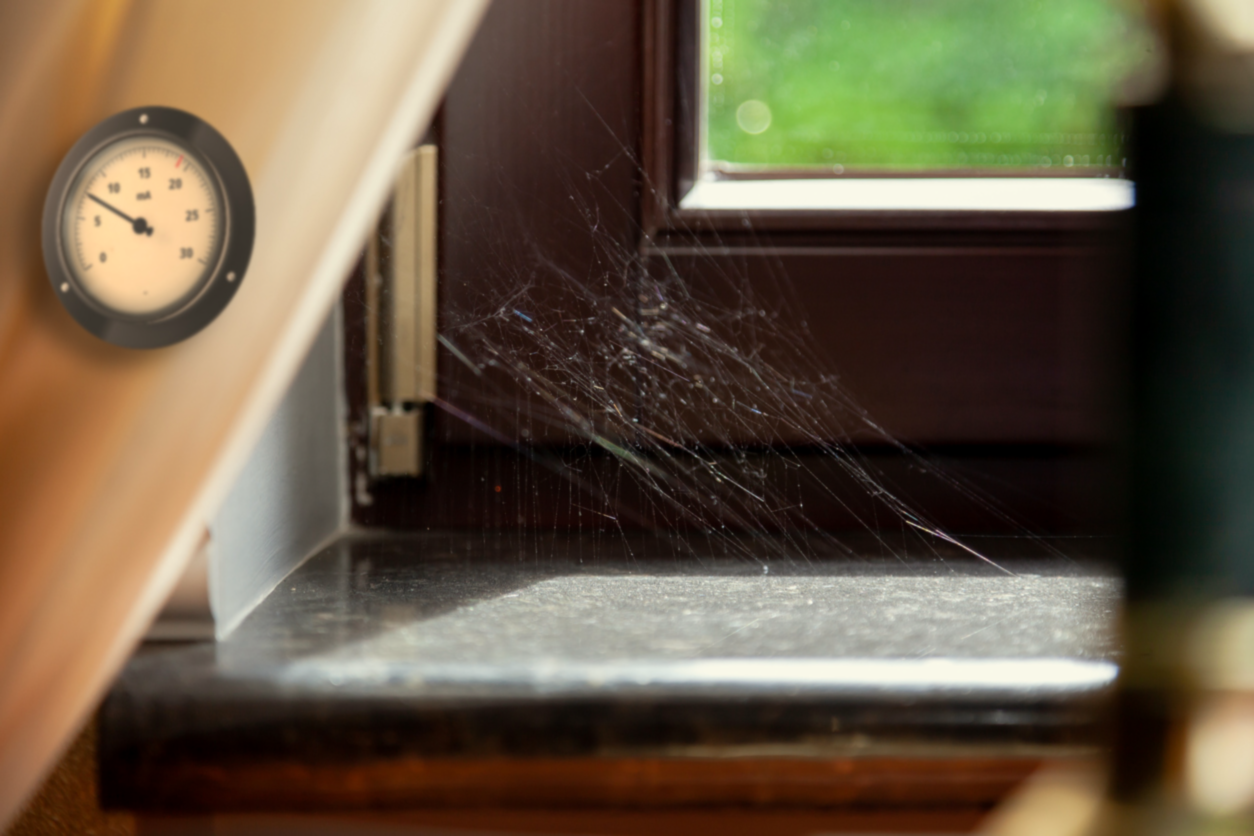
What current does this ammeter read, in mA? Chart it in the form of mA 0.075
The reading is mA 7.5
